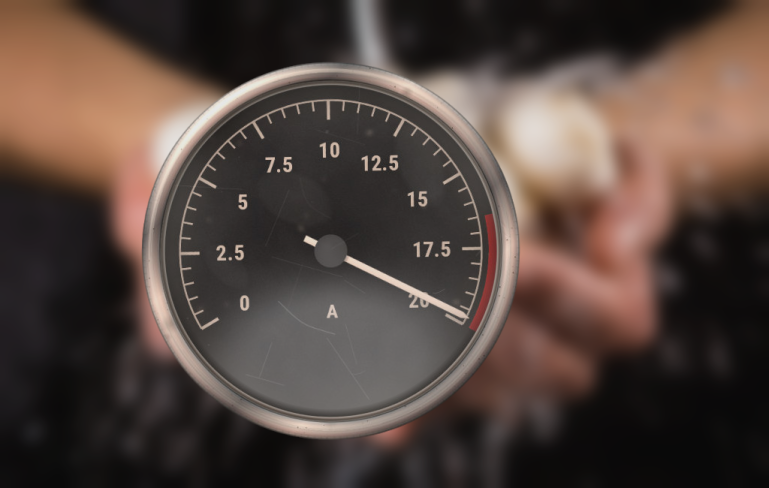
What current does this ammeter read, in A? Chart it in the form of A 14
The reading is A 19.75
